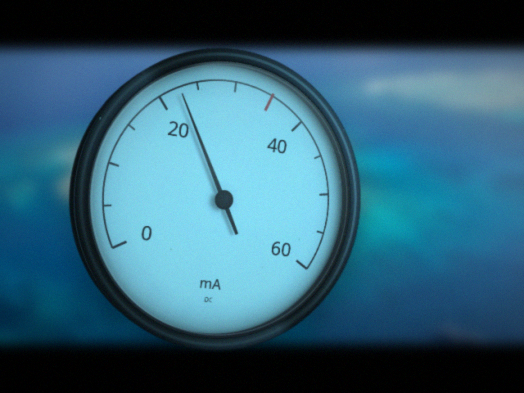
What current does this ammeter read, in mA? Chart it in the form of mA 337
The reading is mA 22.5
